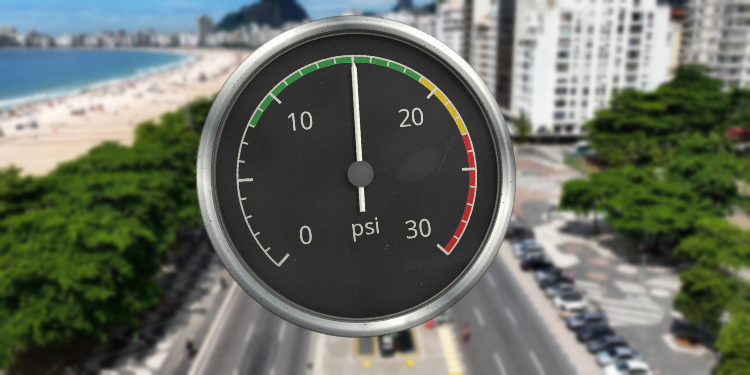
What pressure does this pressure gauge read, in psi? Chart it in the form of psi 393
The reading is psi 15
